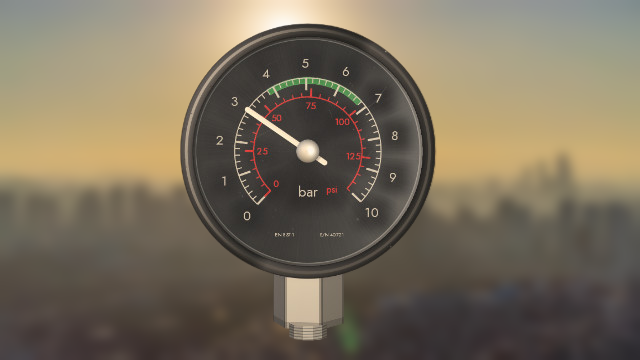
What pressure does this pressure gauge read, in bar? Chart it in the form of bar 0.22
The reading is bar 3
